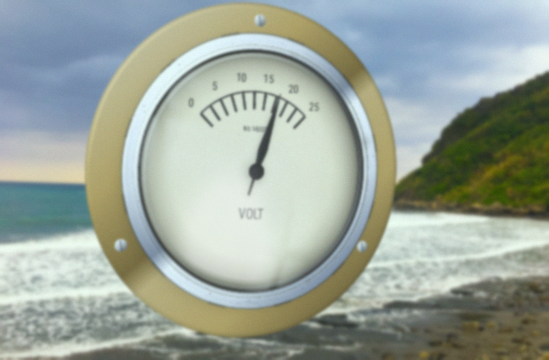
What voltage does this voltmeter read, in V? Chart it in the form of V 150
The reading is V 17.5
